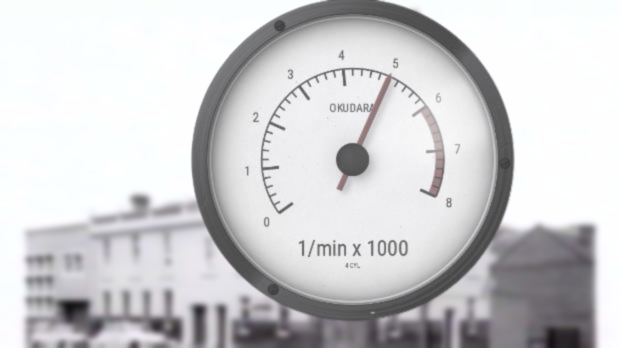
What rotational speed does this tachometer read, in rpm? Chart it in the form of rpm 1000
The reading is rpm 5000
